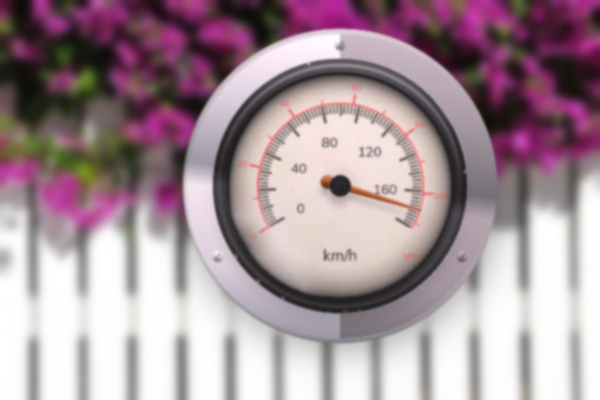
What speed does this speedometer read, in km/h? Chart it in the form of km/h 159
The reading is km/h 170
